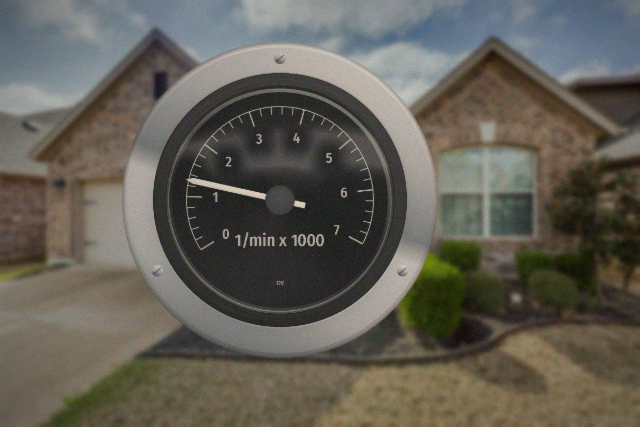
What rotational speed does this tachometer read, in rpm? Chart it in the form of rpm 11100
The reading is rpm 1300
